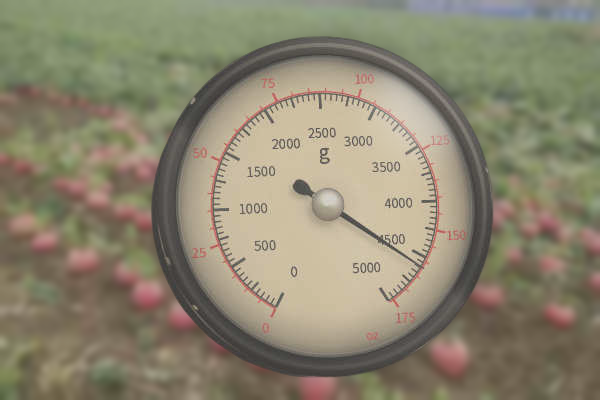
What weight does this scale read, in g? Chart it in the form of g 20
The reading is g 4600
